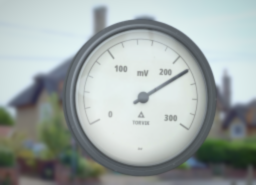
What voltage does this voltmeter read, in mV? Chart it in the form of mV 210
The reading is mV 220
